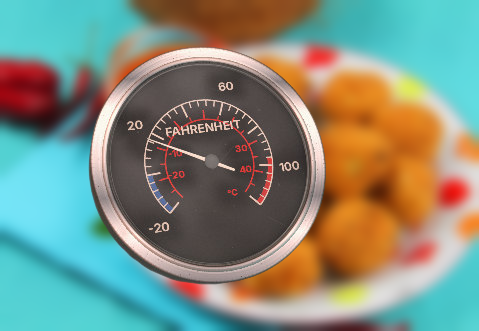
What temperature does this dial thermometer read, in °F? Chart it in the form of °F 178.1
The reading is °F 16
